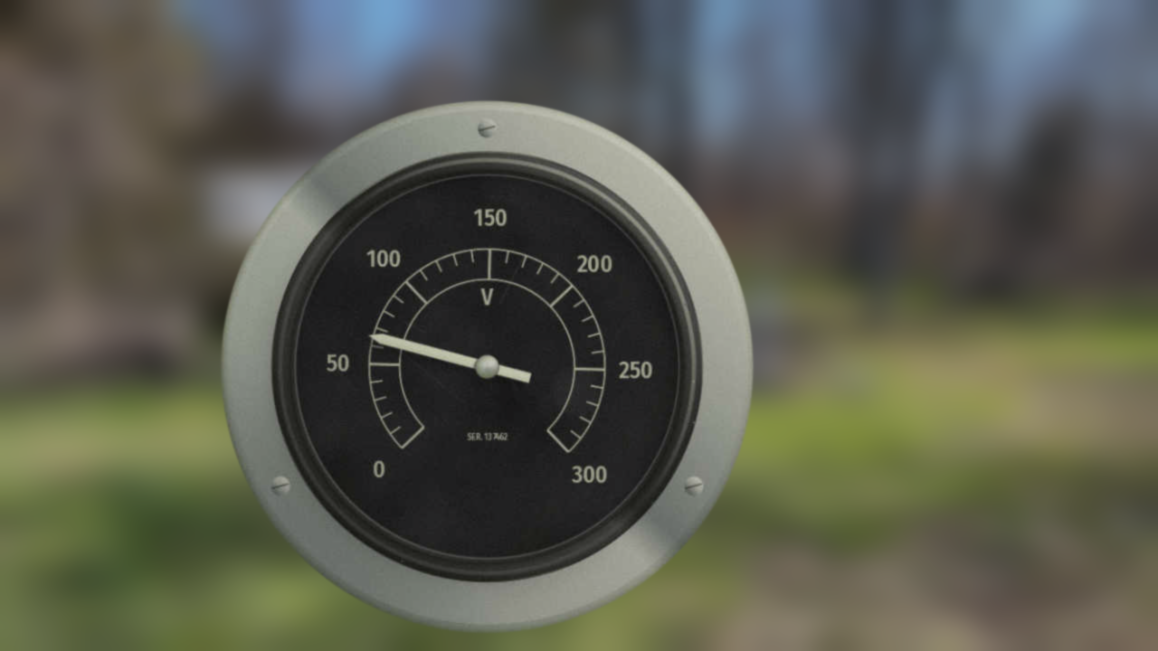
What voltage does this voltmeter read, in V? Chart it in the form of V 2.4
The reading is V 65
